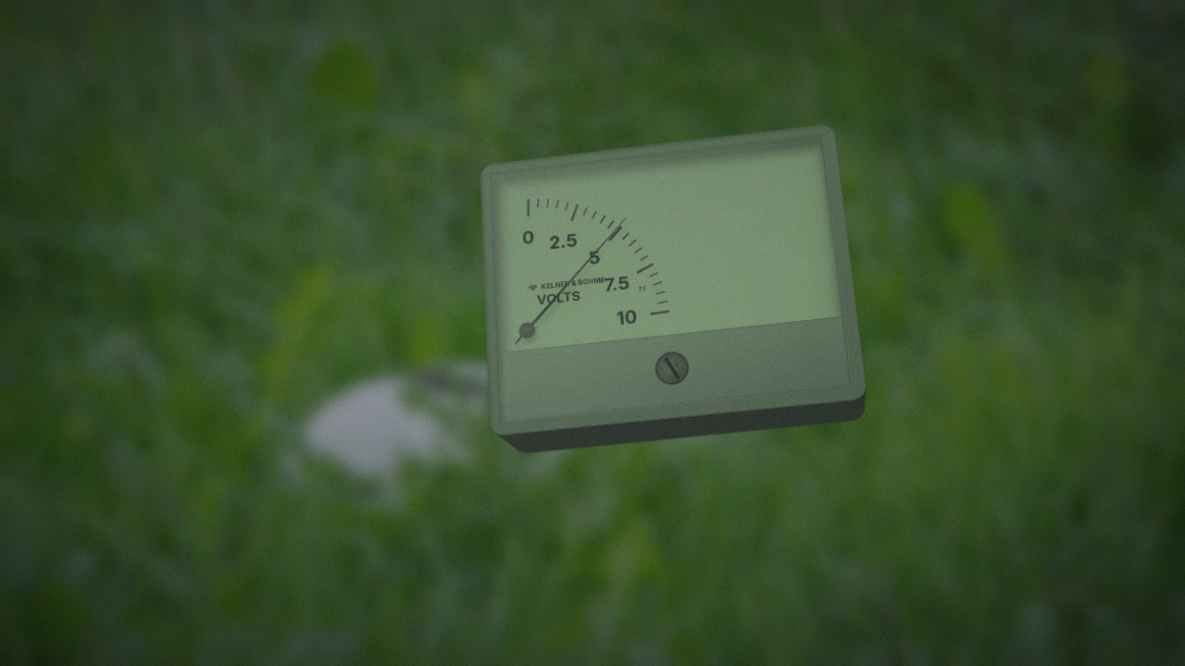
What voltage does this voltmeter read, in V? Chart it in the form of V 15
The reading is V 5
